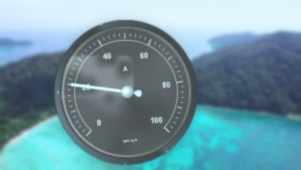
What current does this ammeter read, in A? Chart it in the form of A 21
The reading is A 20
